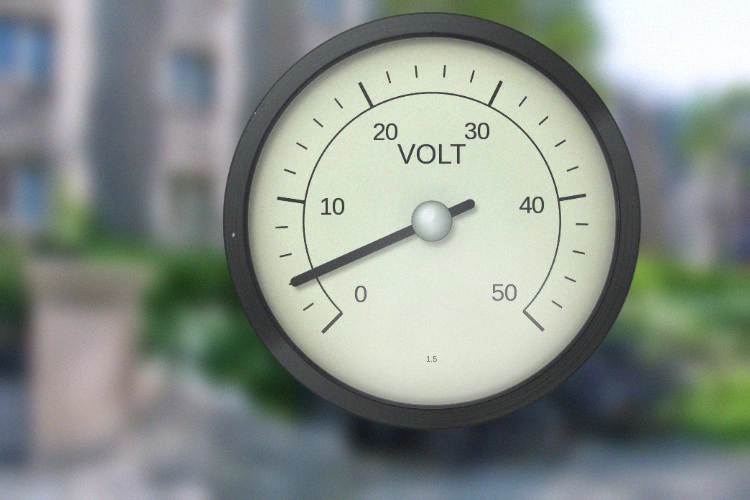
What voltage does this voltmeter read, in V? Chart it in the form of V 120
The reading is V 4
